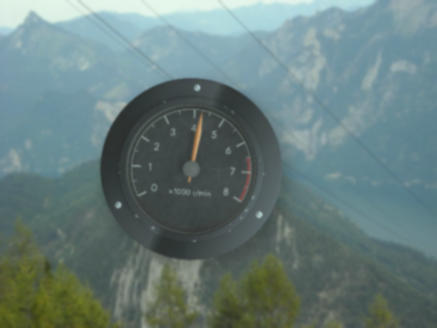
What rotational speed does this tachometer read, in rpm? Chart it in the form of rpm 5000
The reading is rpm 4250
